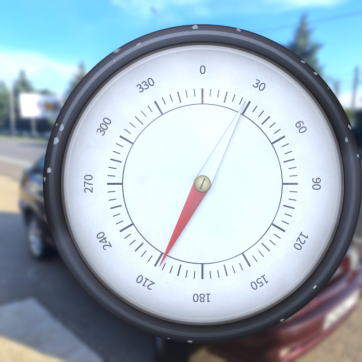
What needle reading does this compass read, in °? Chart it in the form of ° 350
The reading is ° 207.5
